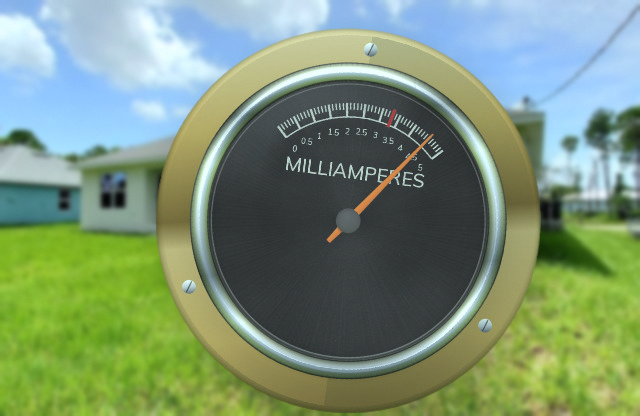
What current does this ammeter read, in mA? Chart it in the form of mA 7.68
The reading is mA 4.5
